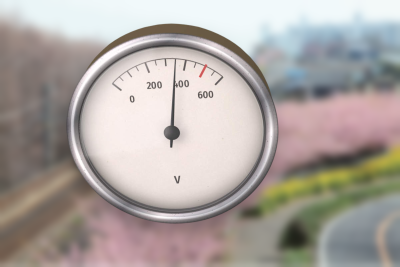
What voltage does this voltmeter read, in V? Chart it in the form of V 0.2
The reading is V 350
